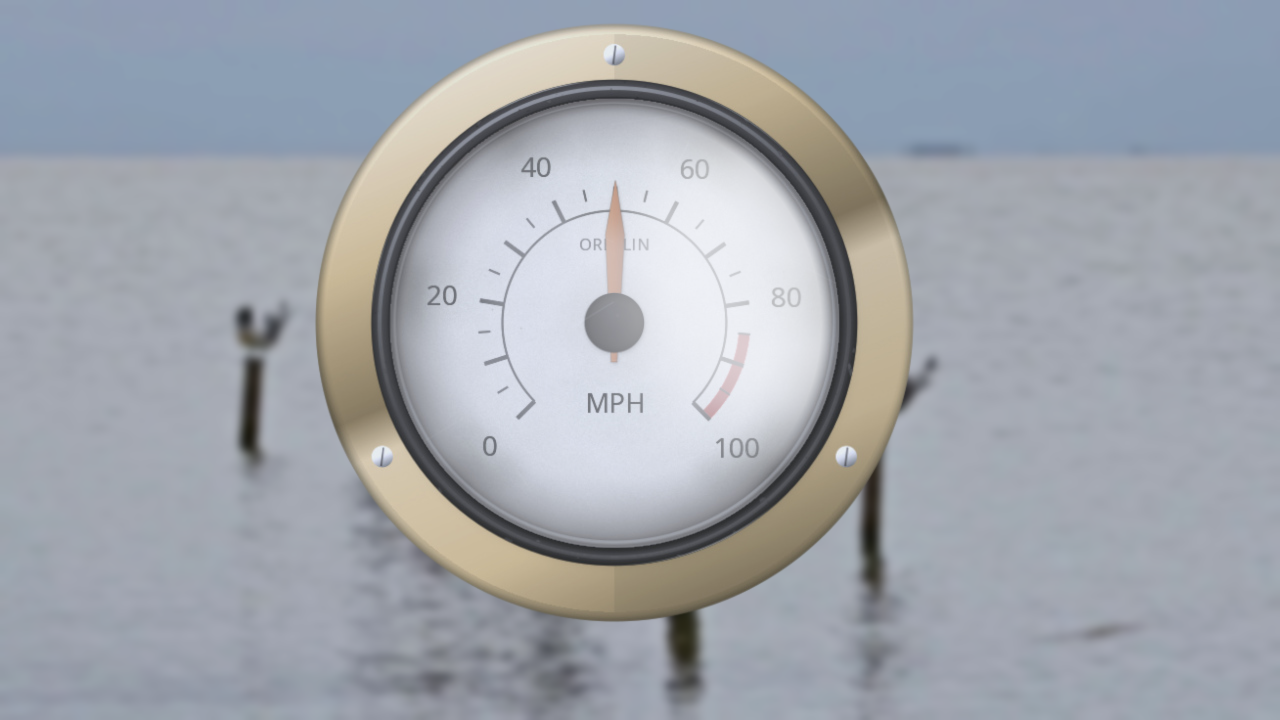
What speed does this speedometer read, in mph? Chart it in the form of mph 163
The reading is mph 50
